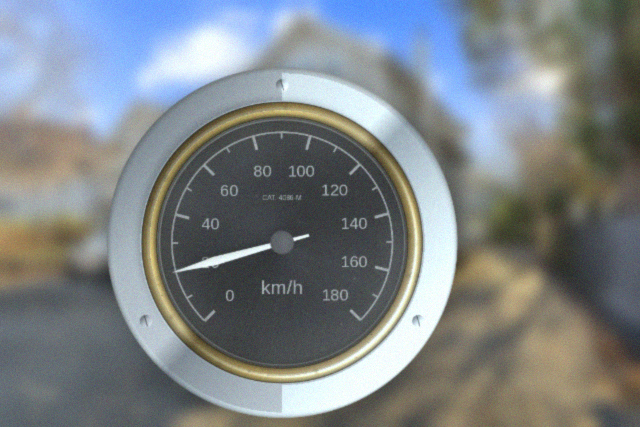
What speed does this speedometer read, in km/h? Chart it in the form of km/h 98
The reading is km/h 20
